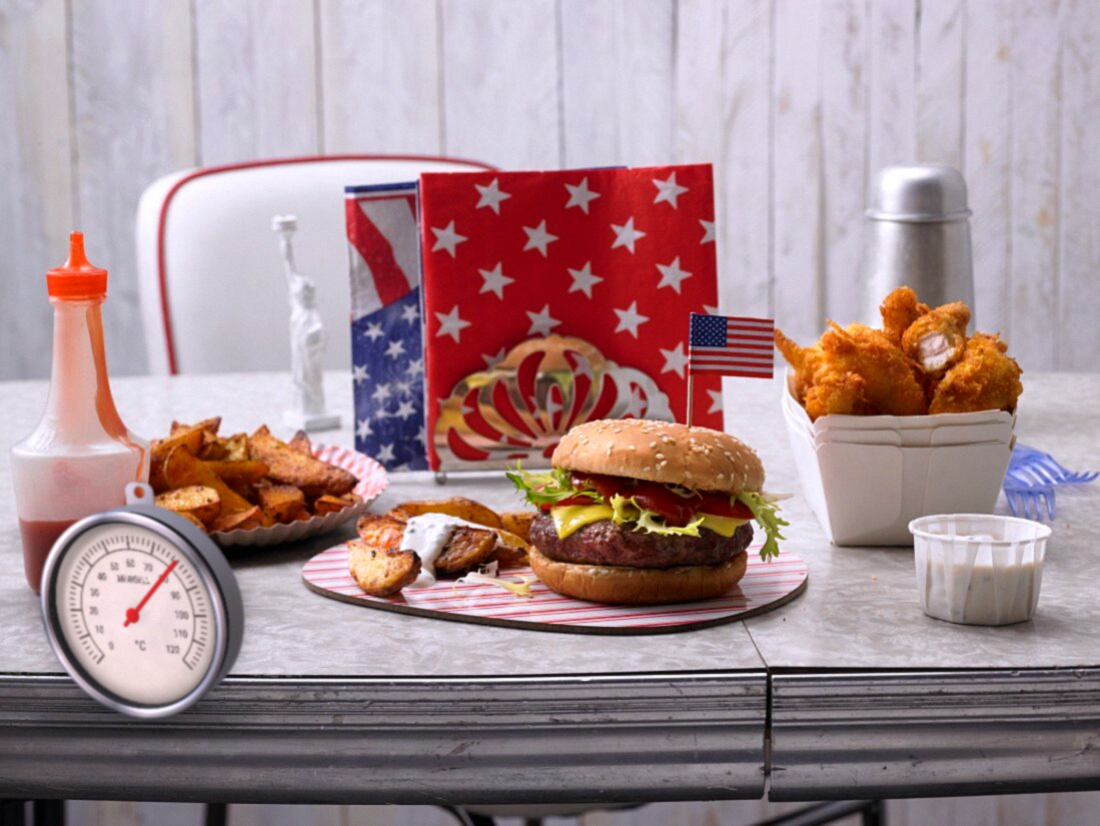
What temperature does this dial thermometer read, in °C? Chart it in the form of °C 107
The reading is °C 80
